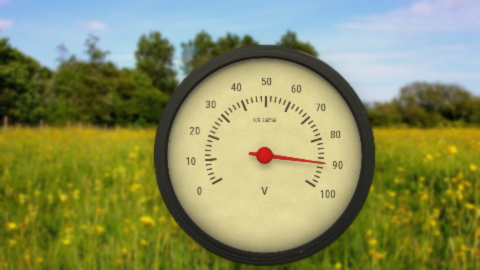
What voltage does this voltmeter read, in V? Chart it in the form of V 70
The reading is V 90
